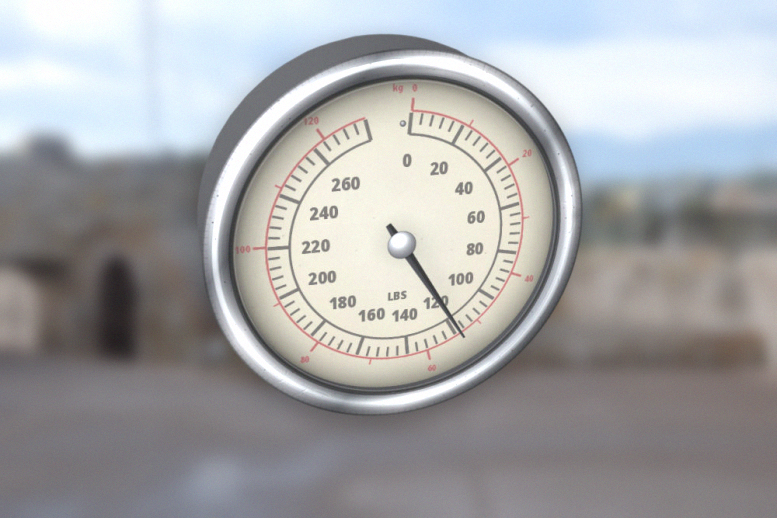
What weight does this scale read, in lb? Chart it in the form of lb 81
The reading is lb 118
